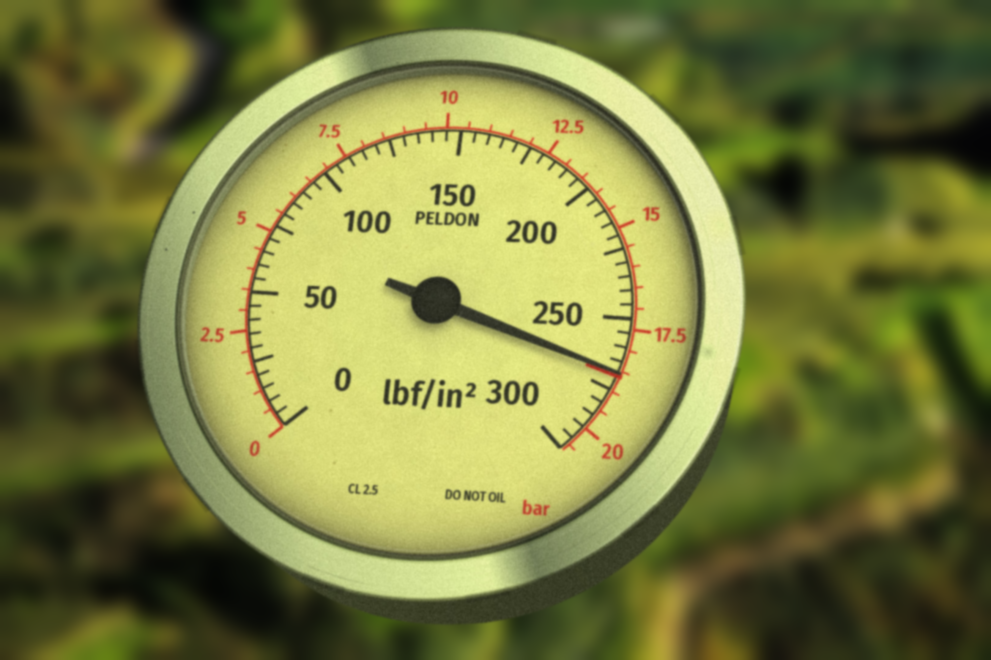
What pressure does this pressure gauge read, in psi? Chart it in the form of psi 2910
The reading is psi 270
